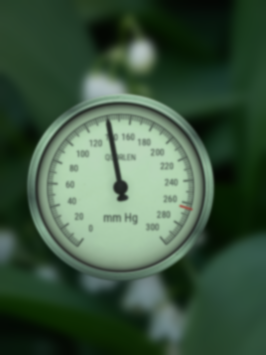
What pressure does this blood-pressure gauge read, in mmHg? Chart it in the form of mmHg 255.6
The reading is mmHg 140
